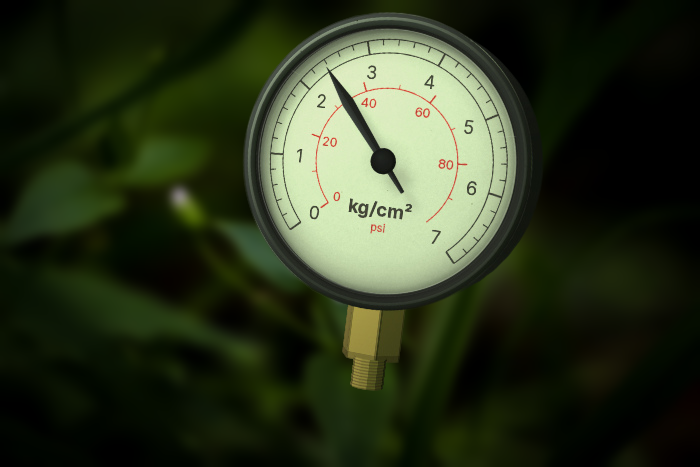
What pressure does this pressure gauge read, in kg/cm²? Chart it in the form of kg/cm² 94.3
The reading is kg/cm² 2.4
